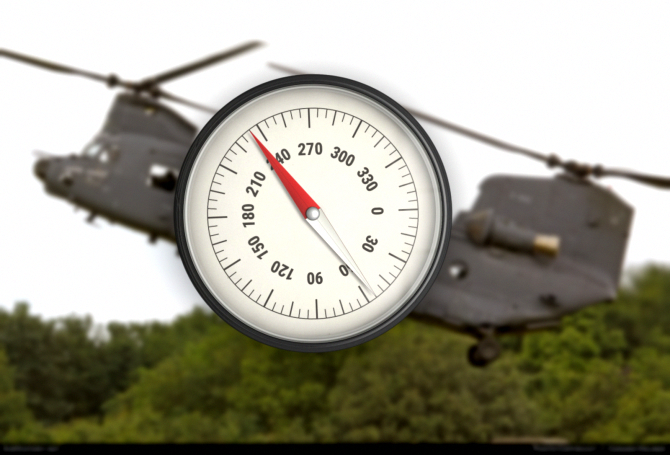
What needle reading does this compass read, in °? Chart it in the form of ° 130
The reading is ° 235
